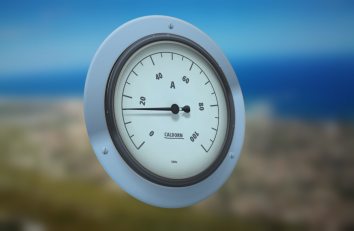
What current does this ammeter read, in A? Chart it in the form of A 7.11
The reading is A 15
